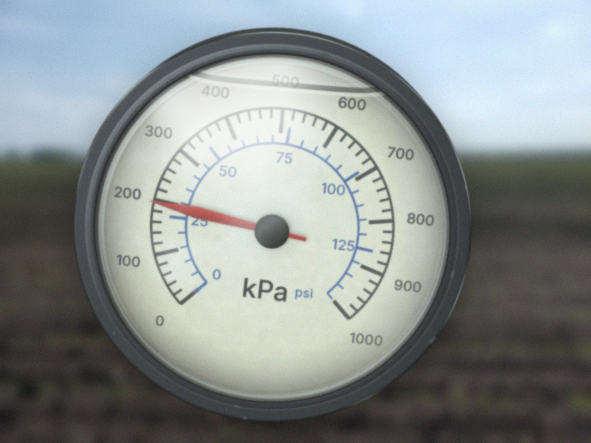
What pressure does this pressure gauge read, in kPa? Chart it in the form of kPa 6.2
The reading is kPa 200
